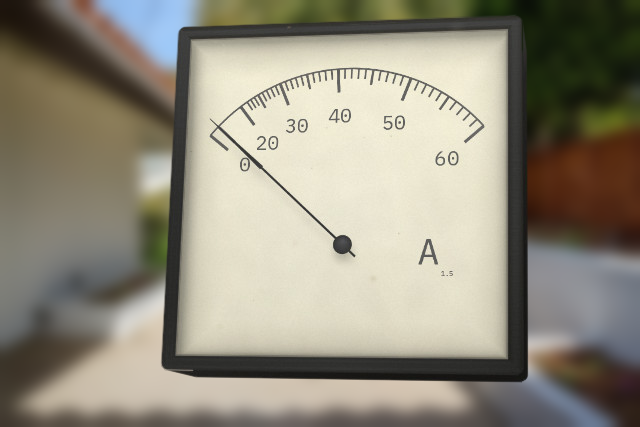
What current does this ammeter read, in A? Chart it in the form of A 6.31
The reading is A 10
